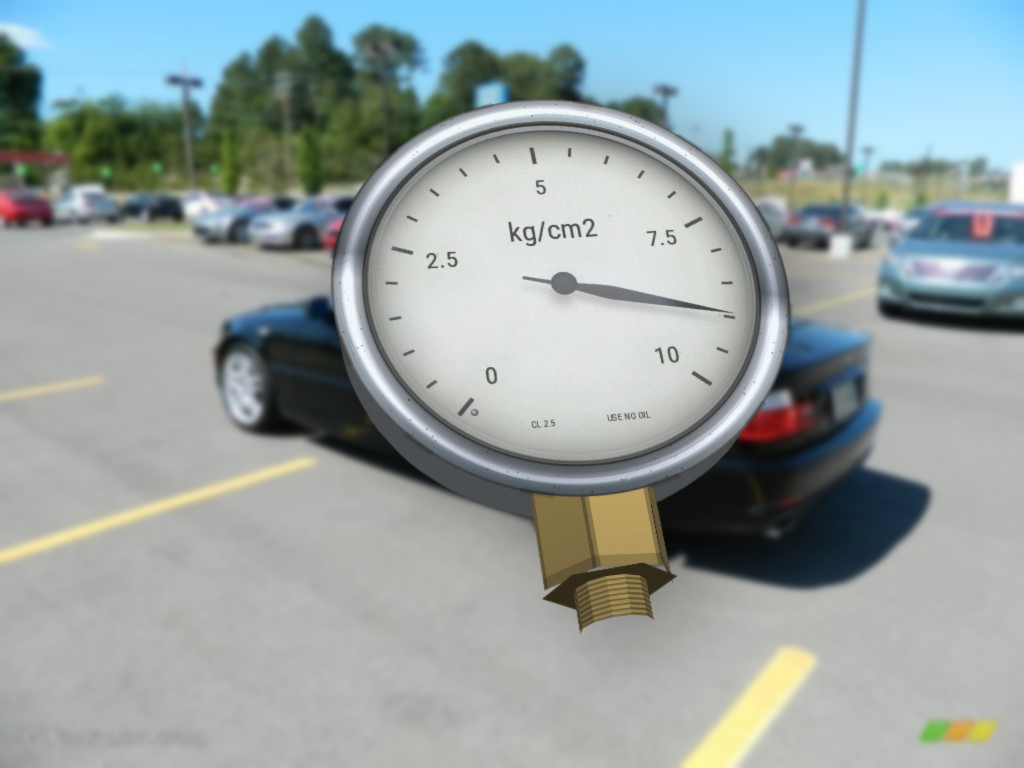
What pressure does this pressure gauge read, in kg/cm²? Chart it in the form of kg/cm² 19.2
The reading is kg/cm² 9
